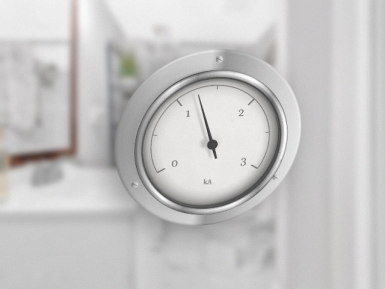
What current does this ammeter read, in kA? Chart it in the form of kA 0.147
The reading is kA 1.25
